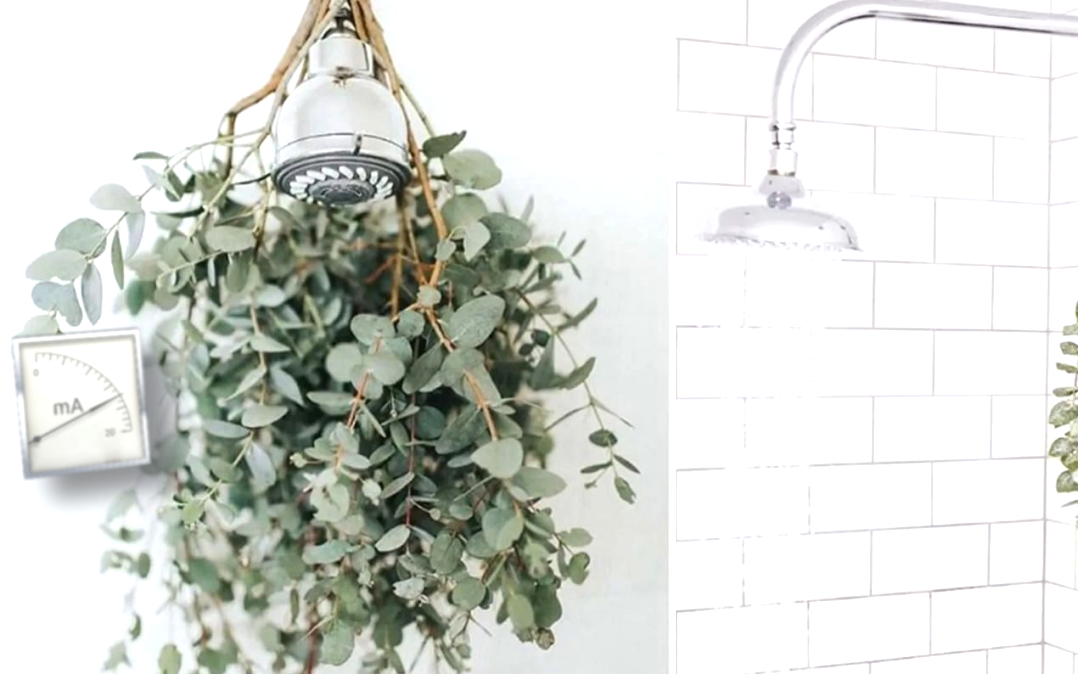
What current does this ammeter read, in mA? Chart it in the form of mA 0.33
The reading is mA 14
